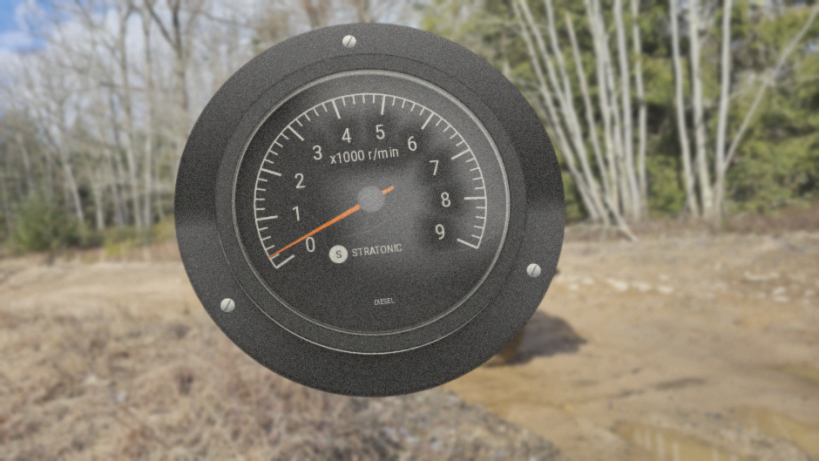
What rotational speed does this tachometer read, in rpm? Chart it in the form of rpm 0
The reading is rpm 200
